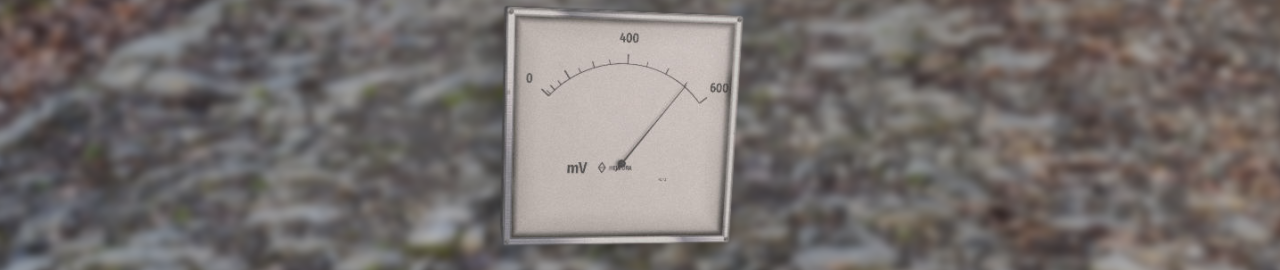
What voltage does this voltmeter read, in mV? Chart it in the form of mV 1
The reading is mV 550
